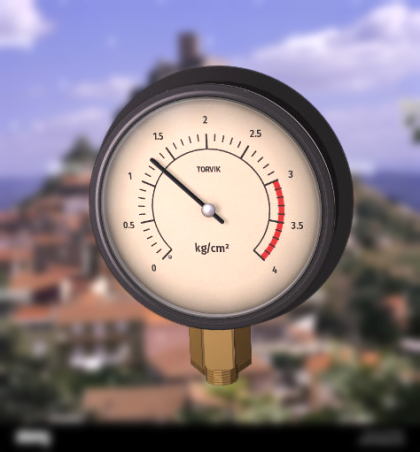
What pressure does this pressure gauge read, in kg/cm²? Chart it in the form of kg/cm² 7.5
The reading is kg/cm² 1.3
